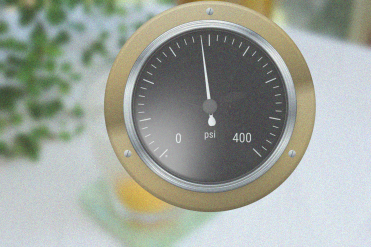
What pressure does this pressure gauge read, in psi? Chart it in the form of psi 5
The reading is psi 190
